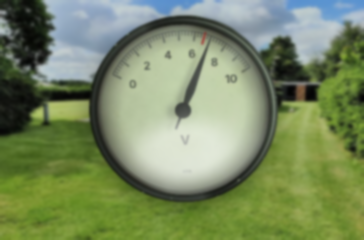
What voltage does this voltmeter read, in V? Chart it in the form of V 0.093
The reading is V 7
